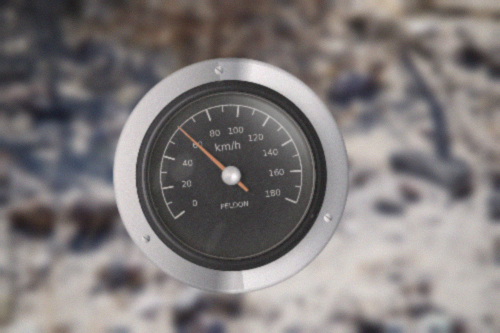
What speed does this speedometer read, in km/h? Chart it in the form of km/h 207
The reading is km/h 60
